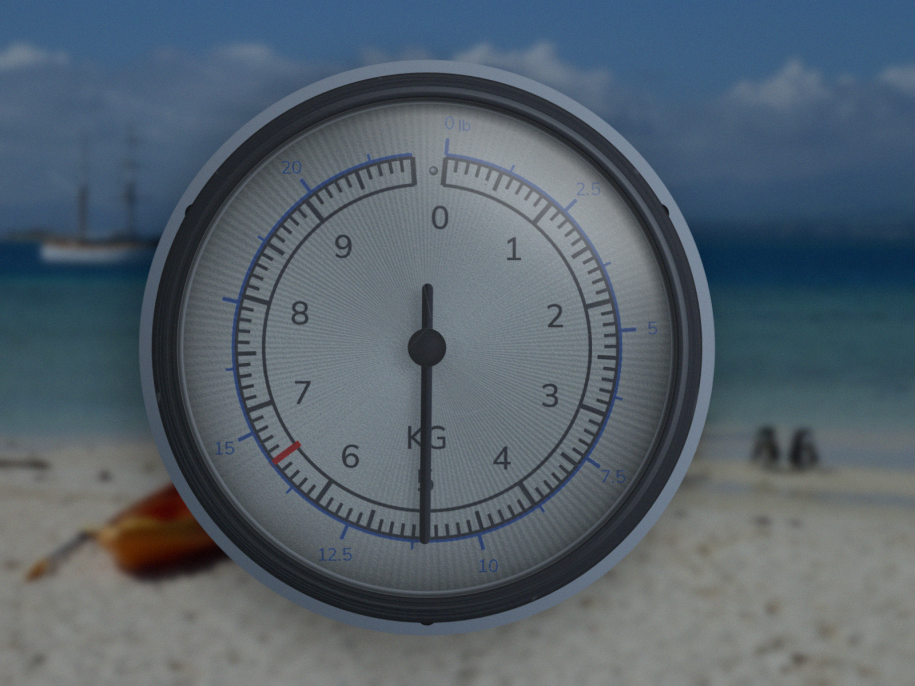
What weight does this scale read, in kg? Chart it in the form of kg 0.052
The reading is kg 5
